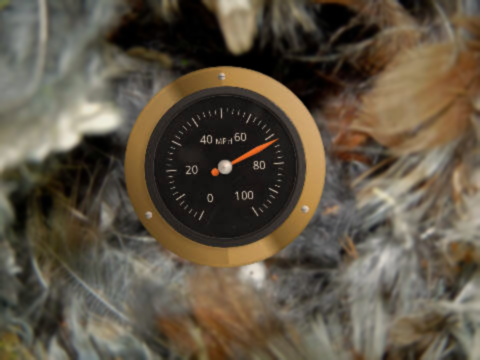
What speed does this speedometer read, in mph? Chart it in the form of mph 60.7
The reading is mph 72
